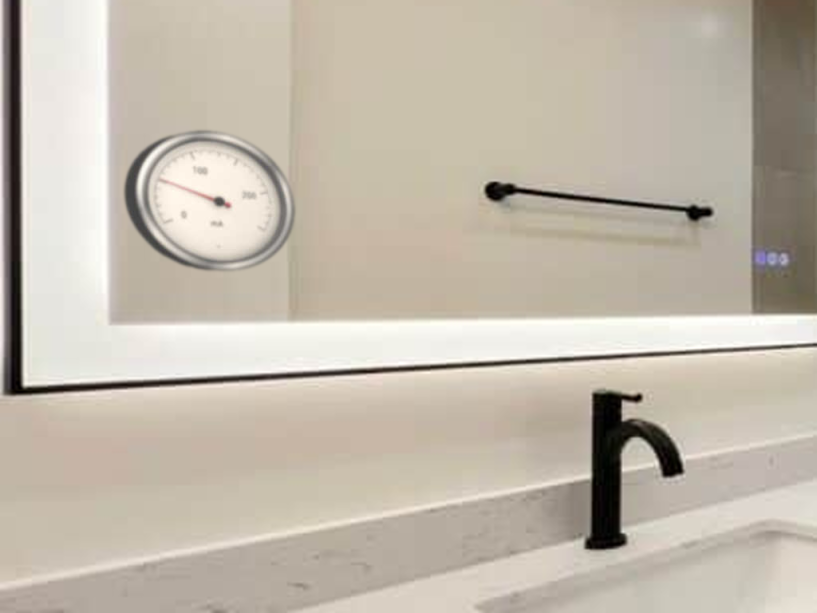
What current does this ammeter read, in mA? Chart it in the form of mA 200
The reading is mA 50
